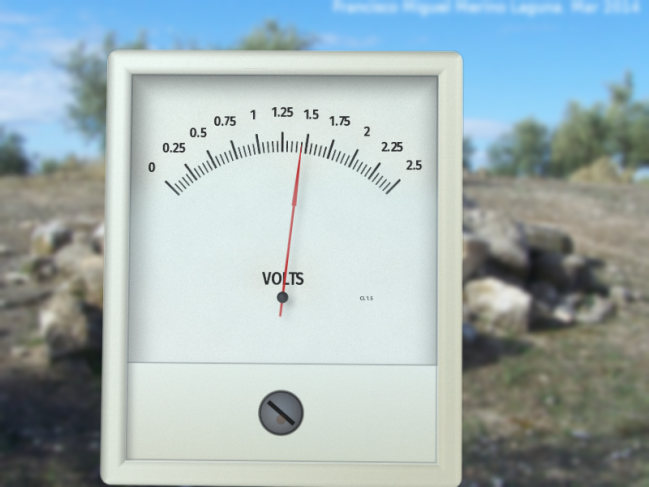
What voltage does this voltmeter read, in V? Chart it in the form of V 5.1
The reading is V 1.45
